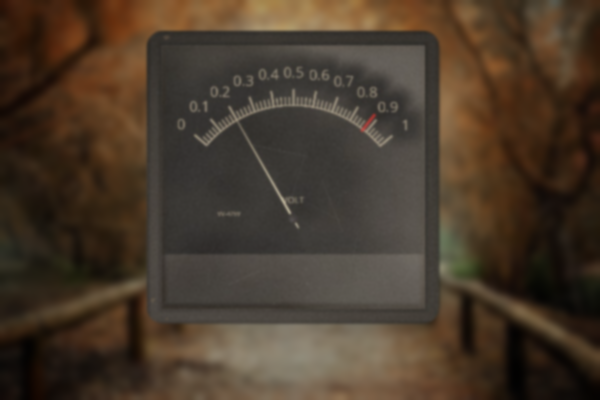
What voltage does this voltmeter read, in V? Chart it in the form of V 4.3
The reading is V 0.2
